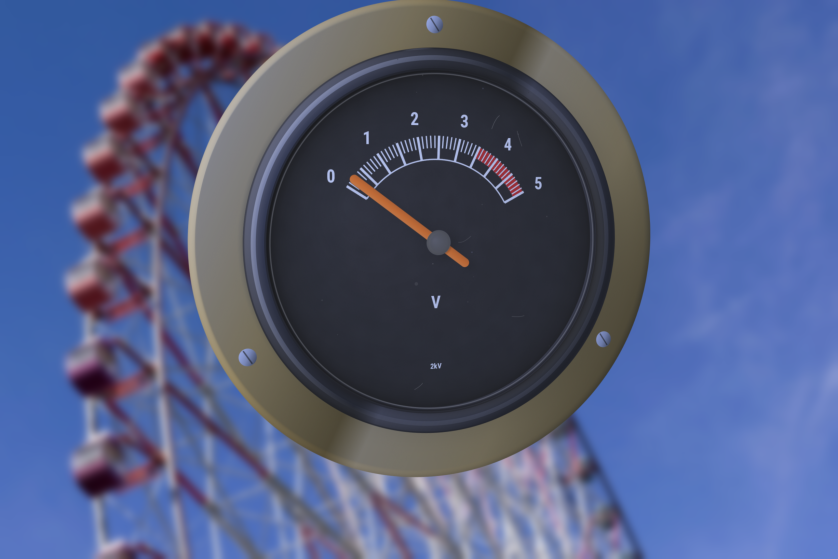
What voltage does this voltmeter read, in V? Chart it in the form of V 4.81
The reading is V 0.2
